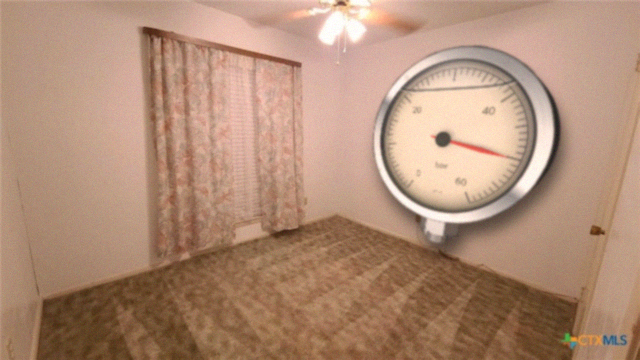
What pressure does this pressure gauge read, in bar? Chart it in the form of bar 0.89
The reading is bar 50
